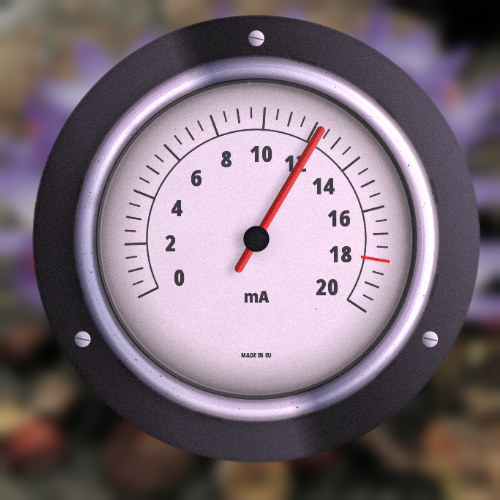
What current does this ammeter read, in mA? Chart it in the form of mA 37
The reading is mA 12.25
